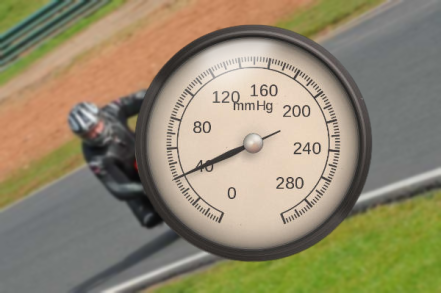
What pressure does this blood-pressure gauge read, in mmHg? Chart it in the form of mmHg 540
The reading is mmHg 40
